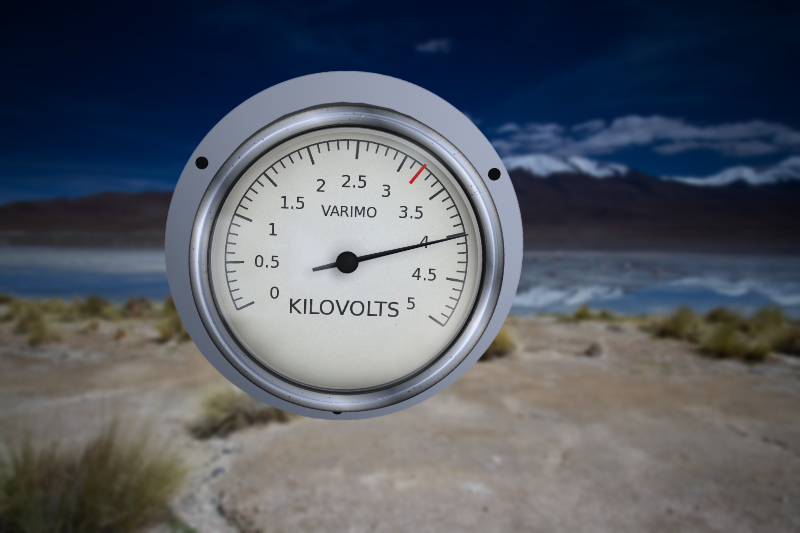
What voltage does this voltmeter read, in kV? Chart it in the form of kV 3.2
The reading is kV 4
